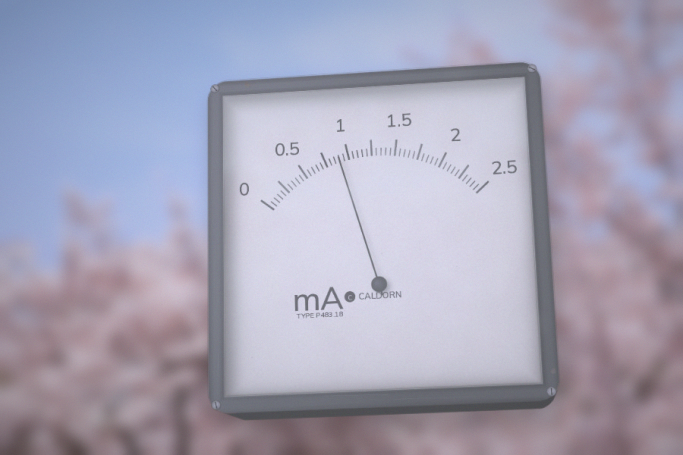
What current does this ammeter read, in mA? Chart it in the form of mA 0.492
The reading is mA 0.9
